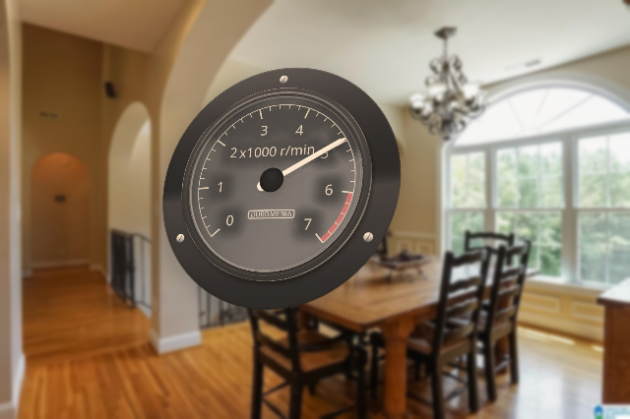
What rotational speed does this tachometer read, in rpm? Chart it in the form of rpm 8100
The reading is rpm 5000
